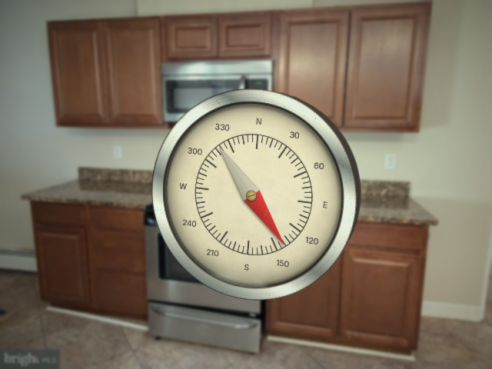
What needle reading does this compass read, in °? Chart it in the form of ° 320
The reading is ° 140
